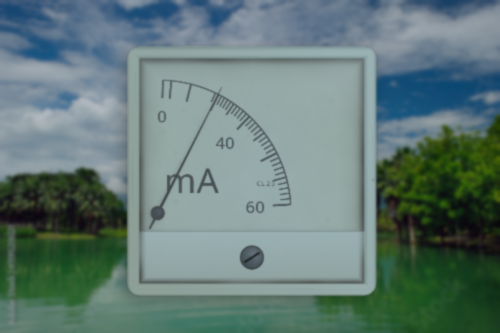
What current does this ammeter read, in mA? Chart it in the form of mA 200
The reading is mA 30
